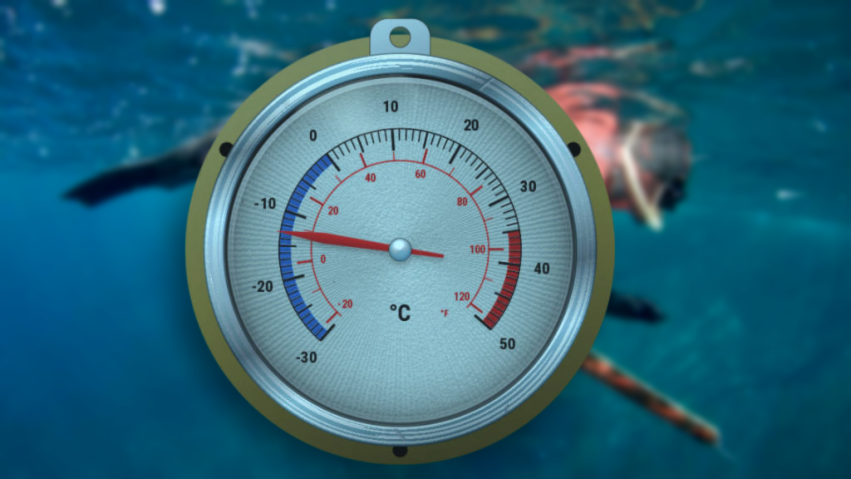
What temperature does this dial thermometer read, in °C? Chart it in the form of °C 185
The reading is °C -13
